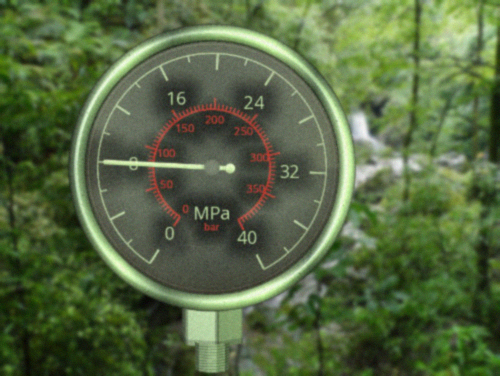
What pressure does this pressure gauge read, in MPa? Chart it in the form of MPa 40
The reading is MPa 8
